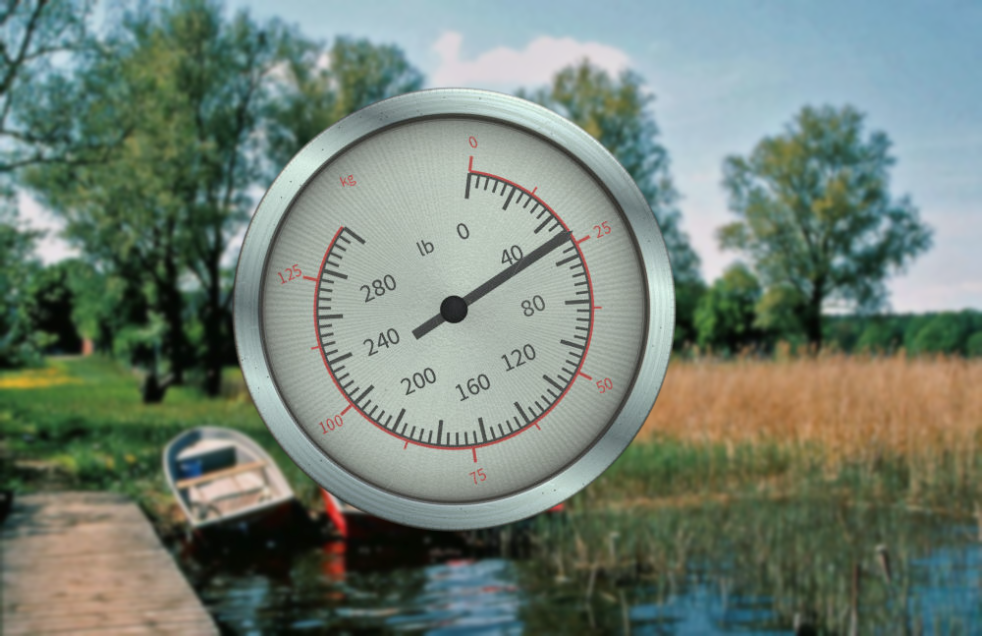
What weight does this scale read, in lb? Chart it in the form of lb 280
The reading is lb 50
